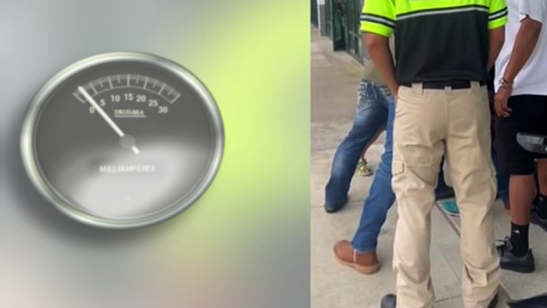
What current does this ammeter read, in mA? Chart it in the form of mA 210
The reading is mA 2.5
